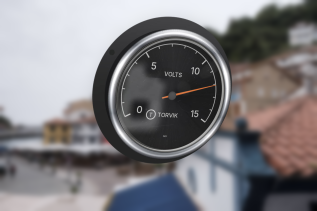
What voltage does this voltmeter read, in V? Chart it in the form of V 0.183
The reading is V 12
